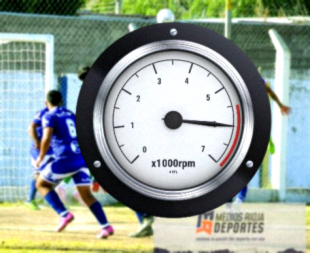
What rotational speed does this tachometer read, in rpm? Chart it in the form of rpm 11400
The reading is rpm 6000
